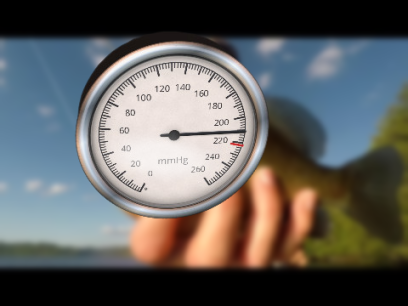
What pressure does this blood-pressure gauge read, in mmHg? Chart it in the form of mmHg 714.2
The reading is mmHg 210
